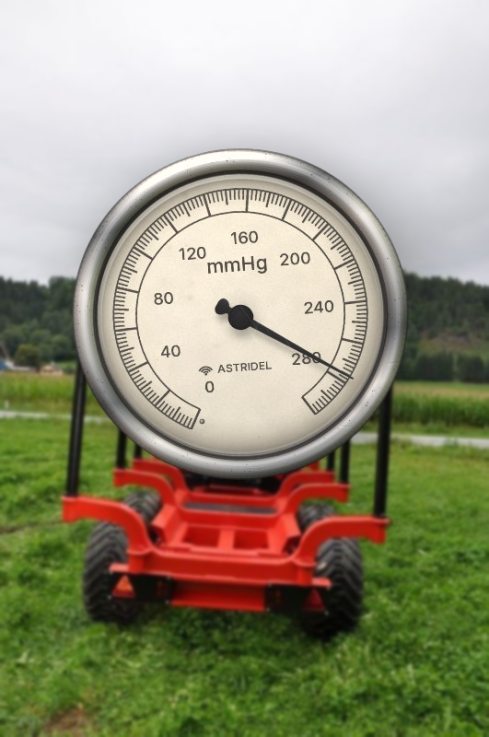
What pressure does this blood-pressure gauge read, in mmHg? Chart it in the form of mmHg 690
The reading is mmHg 276
